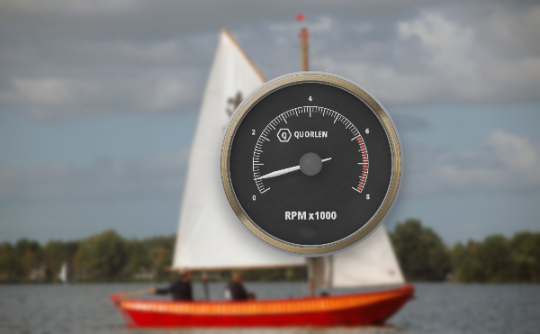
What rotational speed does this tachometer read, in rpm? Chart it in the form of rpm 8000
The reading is rpm 500
